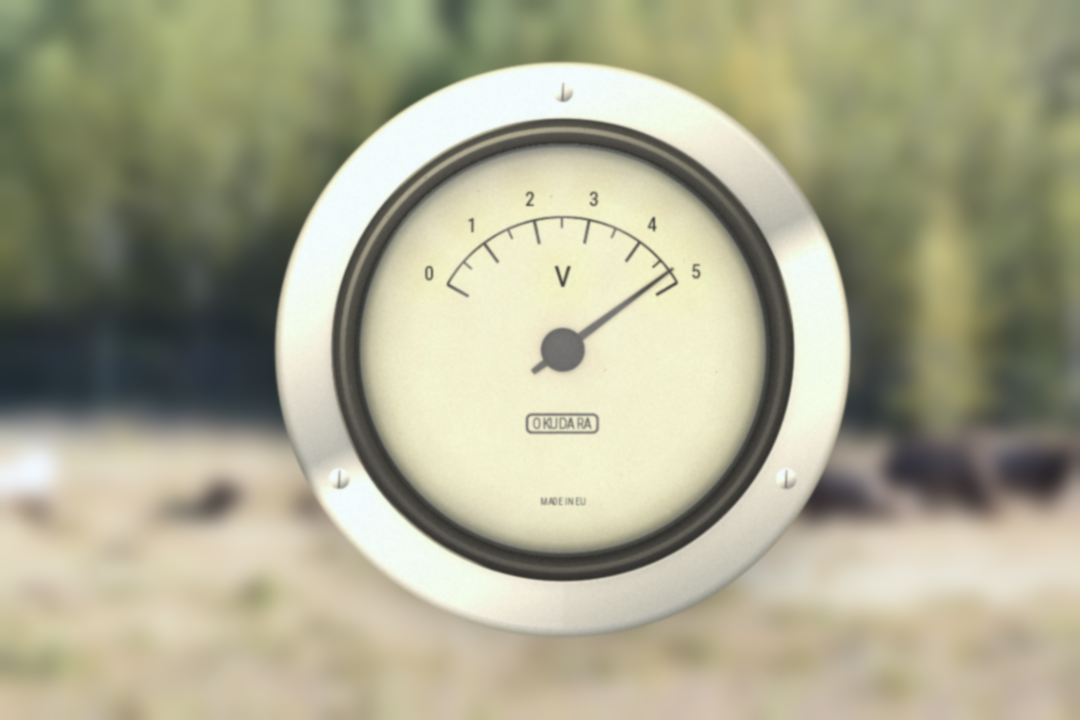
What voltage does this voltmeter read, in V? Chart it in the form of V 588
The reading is V 4.75
